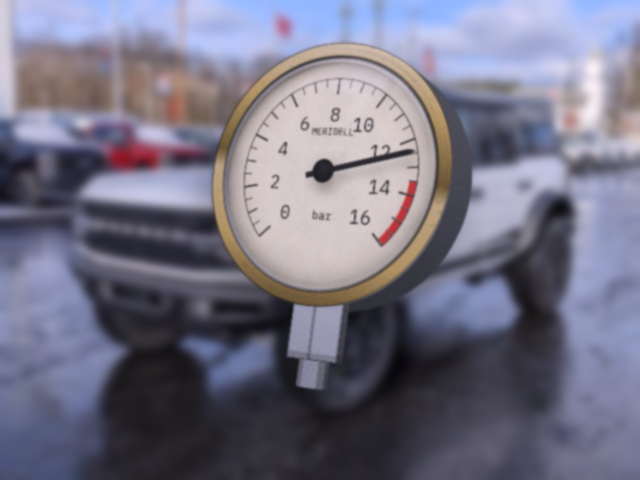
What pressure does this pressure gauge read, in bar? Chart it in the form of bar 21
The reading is bar 12.5
